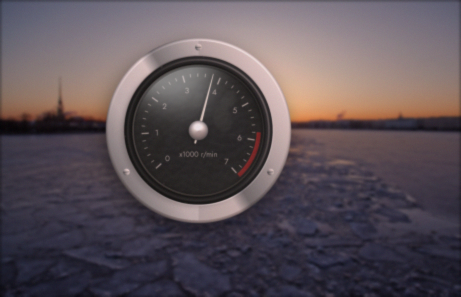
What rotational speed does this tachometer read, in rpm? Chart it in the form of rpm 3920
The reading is rpm 3800
